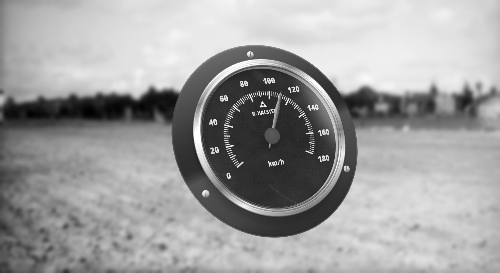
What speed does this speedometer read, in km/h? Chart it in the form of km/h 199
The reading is km/h 110
